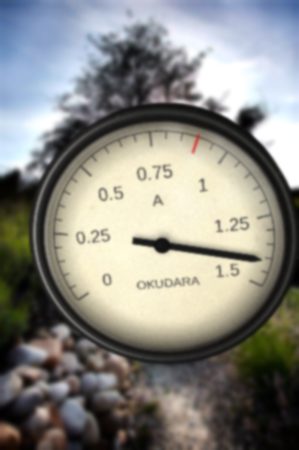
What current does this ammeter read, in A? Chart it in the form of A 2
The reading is A 1.4
